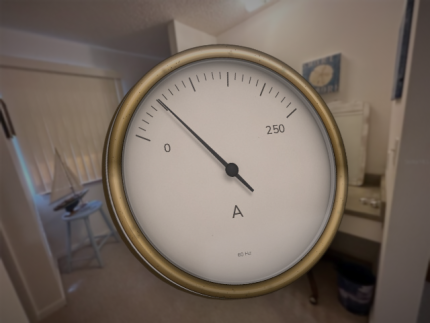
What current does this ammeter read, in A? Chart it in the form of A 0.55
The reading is A 50
